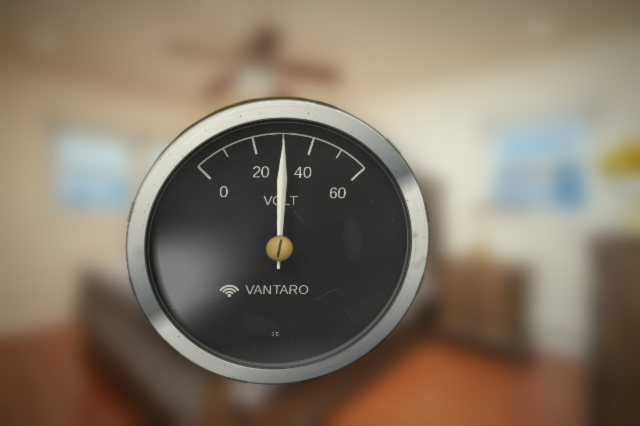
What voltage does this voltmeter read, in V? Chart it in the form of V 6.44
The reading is V 30
